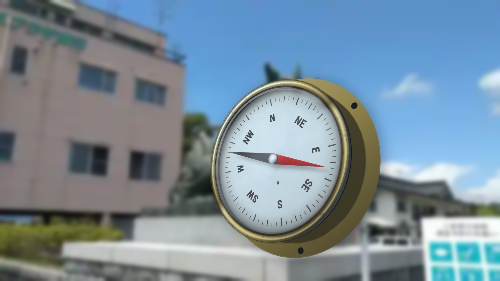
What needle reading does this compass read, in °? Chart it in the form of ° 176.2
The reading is ° 110
